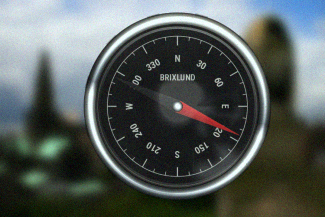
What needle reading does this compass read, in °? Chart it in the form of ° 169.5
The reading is ° 115
